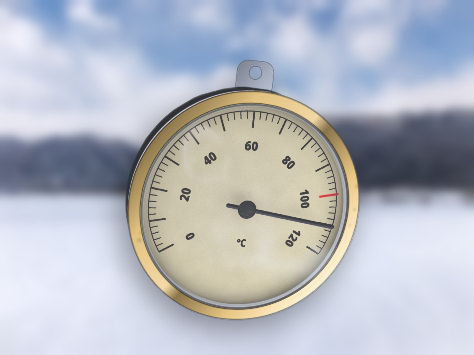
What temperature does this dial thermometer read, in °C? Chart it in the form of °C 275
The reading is °C 110
